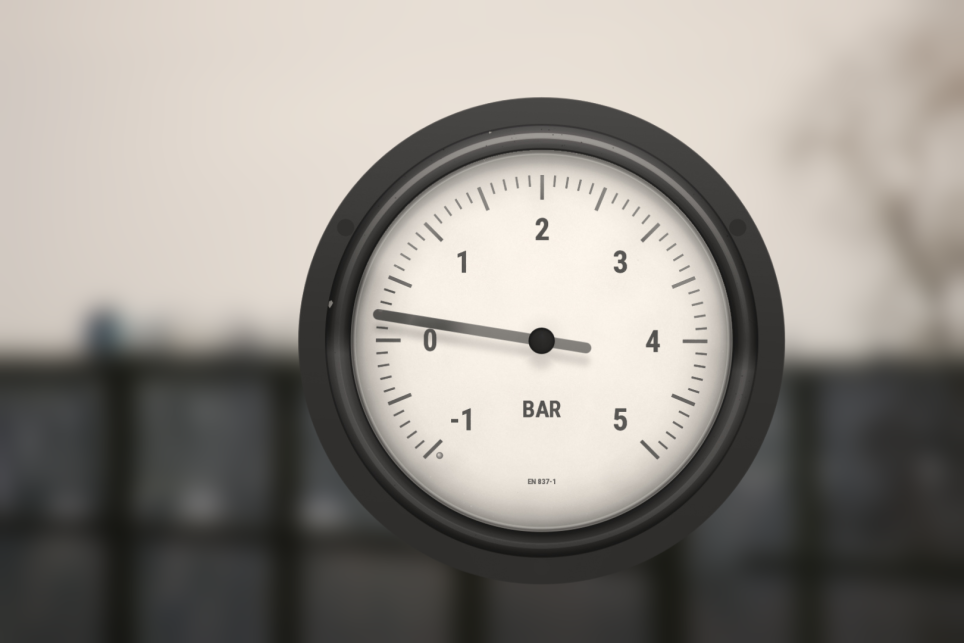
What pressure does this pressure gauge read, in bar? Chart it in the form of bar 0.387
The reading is bar 0.2
